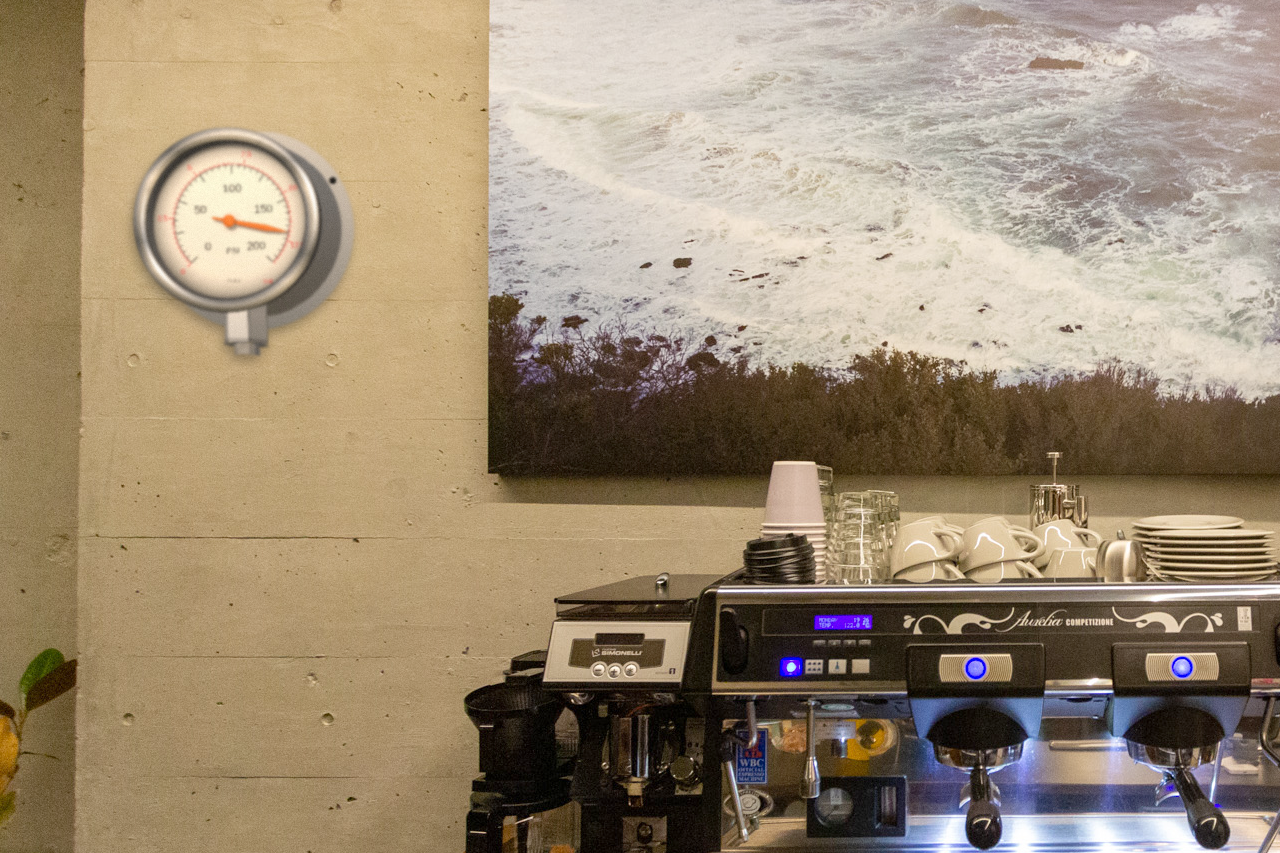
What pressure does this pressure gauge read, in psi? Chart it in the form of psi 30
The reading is psi 175
